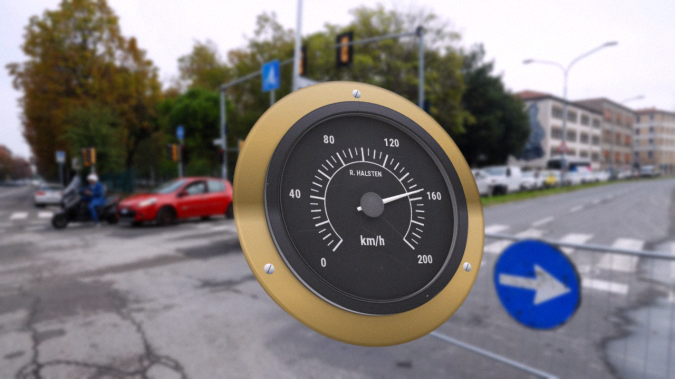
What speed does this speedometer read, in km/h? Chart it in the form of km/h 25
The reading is km/h 155
